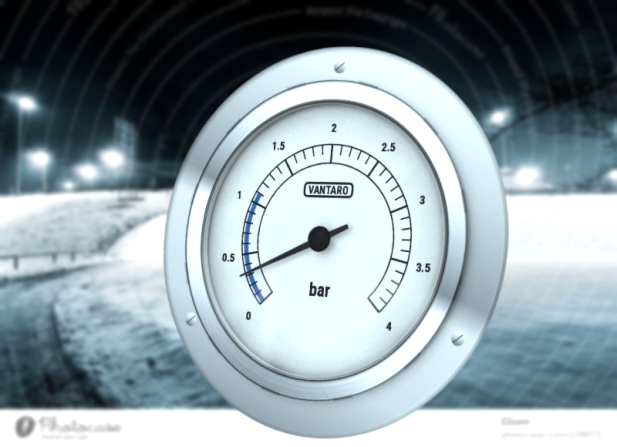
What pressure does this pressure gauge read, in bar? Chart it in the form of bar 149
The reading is bar 0.3
